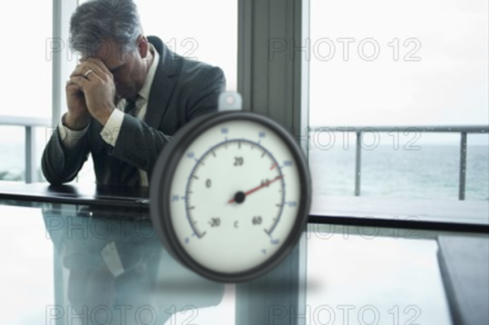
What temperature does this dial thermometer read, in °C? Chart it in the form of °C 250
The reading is °C 40
